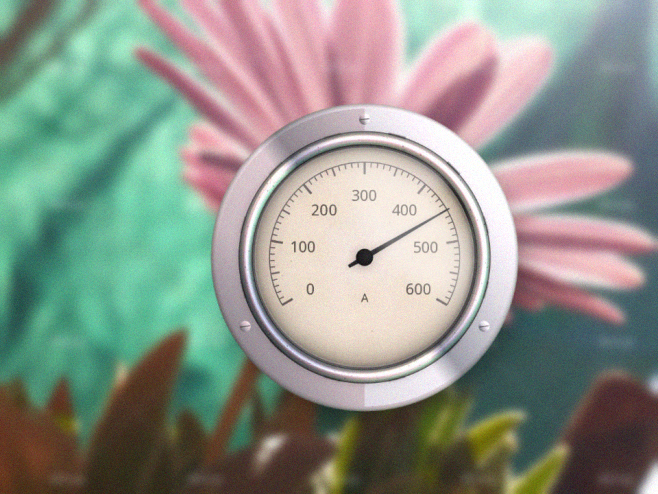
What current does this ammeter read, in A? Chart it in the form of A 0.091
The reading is A 450
